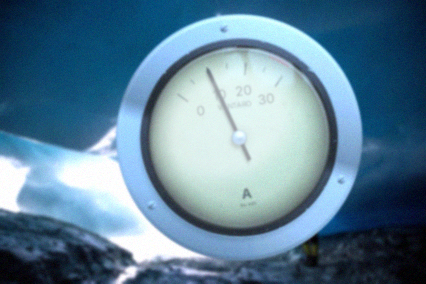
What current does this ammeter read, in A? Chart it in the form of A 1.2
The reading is A 10
